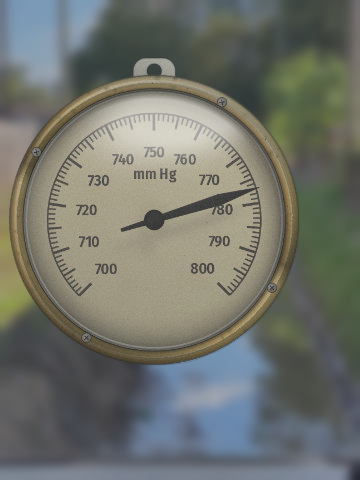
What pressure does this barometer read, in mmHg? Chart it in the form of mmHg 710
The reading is mmHg 777
